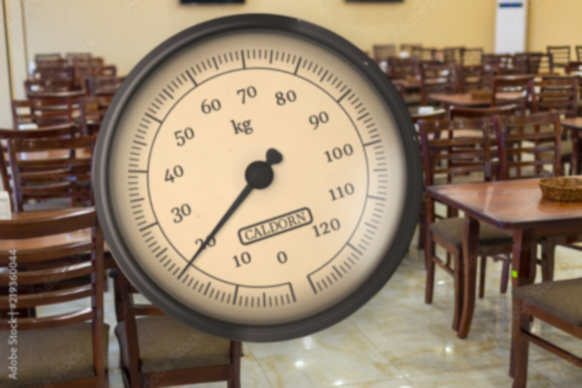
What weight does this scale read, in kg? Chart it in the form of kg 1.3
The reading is kg 20
